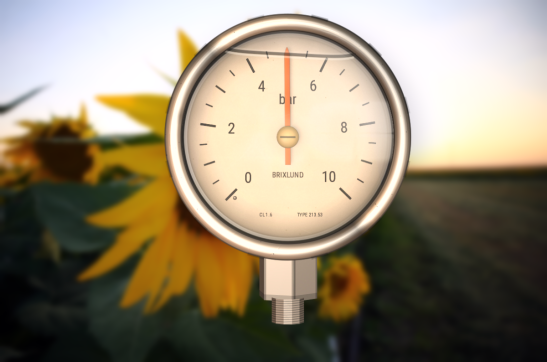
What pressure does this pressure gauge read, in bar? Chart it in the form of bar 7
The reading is bar 5
